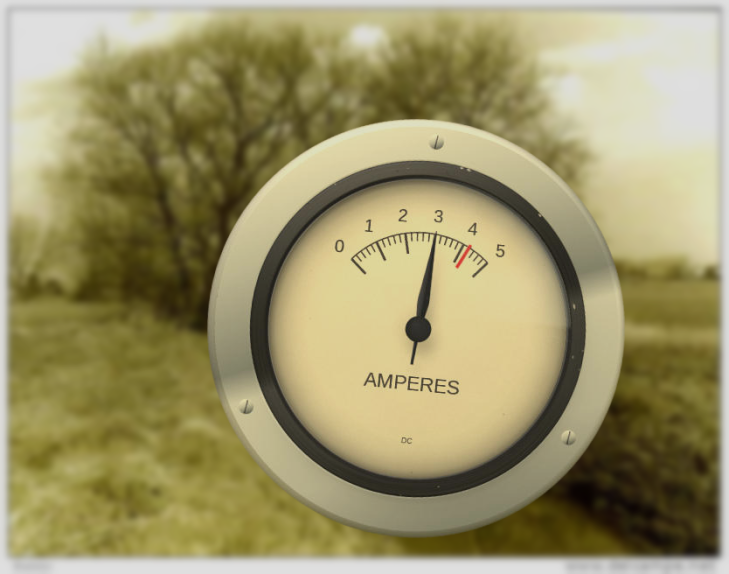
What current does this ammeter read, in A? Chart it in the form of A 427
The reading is A 3
